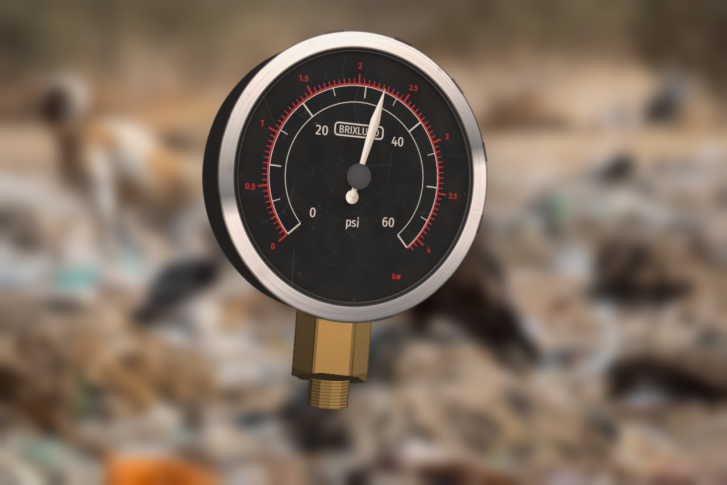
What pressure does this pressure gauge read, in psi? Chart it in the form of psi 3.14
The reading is psi 32.5
